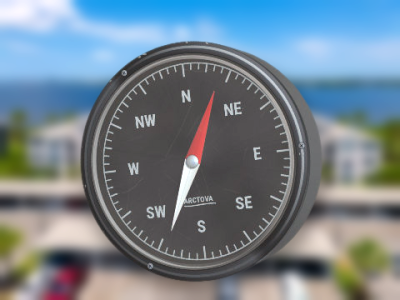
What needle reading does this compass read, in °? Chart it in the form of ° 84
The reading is ° 25
